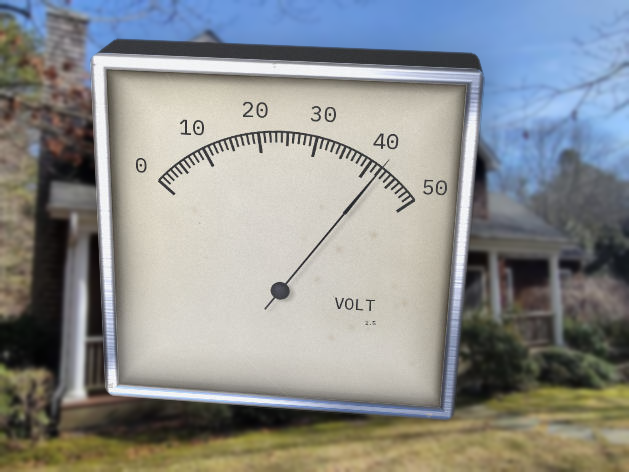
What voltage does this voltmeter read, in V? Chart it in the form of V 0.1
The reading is V 42
